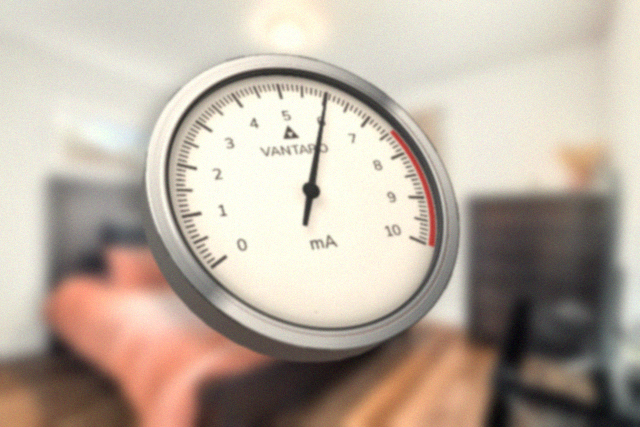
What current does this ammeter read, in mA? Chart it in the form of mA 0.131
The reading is mA 6
